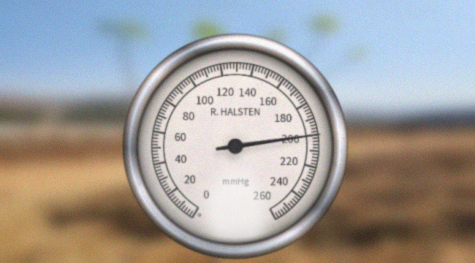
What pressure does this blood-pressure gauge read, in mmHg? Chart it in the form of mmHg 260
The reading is mmHg 200
